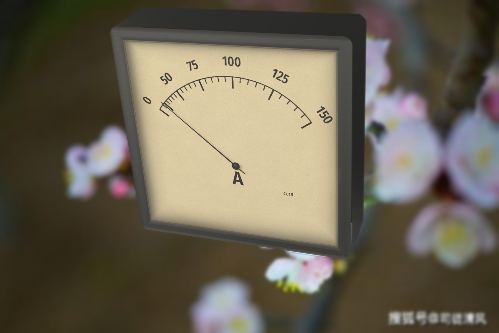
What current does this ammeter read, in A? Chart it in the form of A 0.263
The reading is A 25
